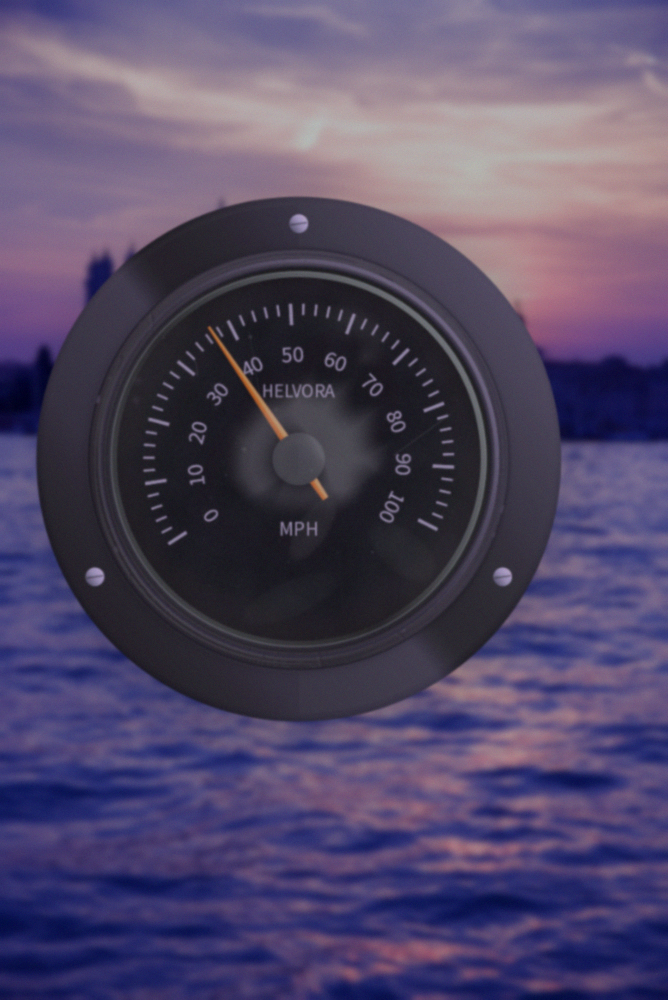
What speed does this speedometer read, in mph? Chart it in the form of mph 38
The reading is mph 37
